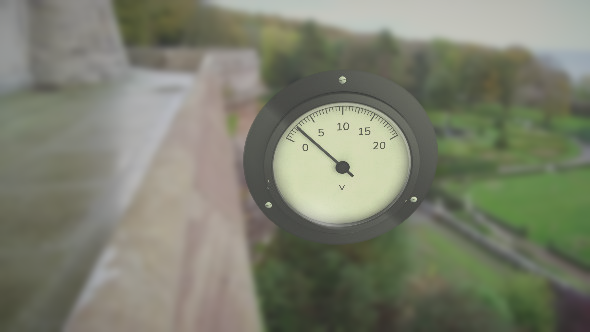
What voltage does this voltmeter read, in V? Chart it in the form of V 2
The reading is V 2.5
